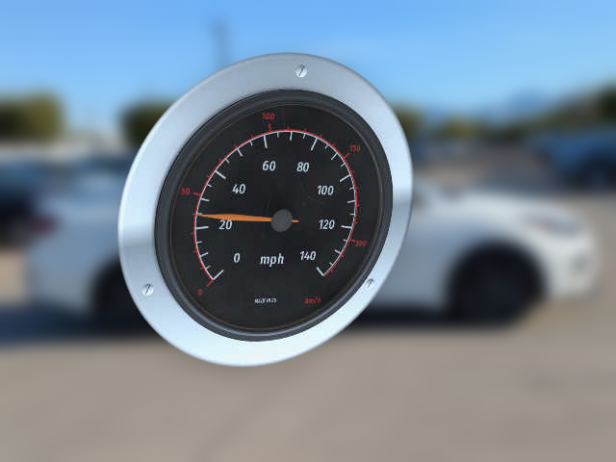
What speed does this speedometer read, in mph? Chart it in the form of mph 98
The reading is mph 25
